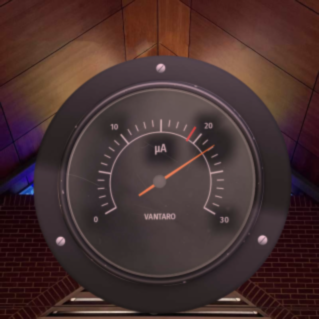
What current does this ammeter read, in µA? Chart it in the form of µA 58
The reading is µA 22
